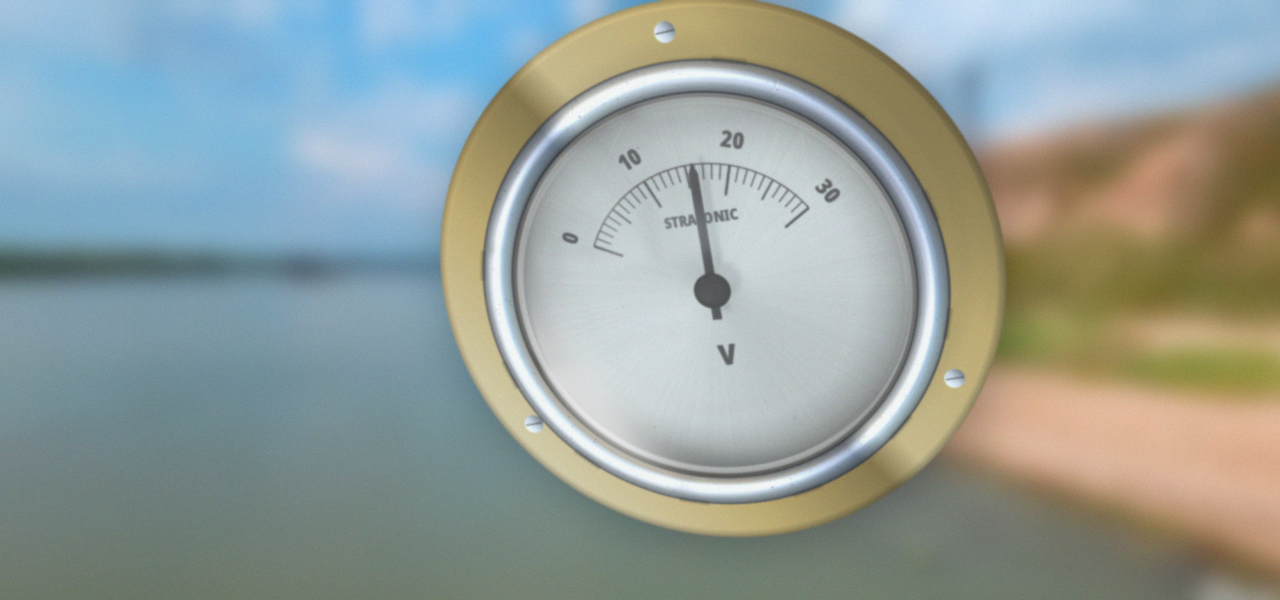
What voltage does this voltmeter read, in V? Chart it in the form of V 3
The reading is V 16
